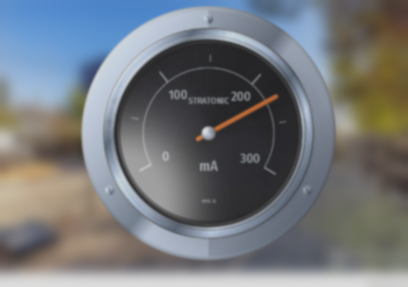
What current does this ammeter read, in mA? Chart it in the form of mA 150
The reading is mA 225
